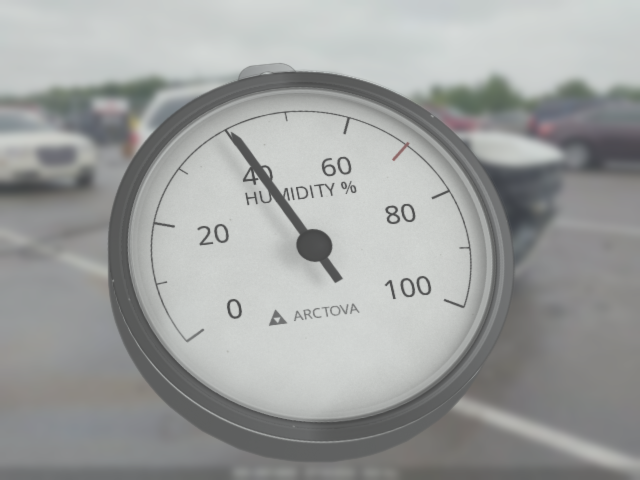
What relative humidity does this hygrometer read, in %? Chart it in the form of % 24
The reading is % 40
